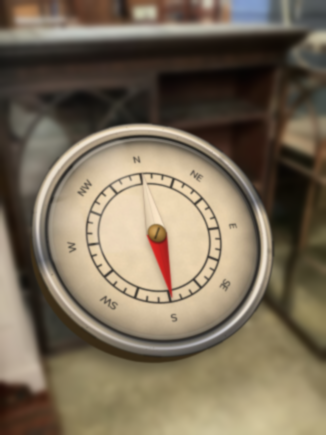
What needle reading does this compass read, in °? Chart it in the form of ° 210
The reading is ° 180
